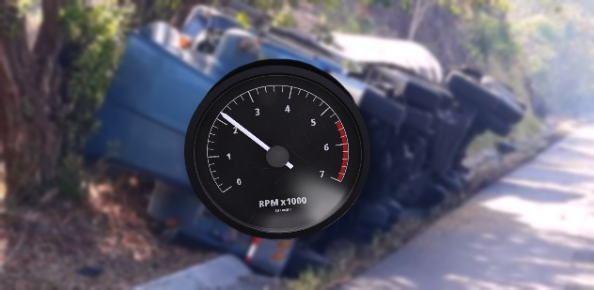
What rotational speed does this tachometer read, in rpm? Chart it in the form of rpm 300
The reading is rpm 2200
